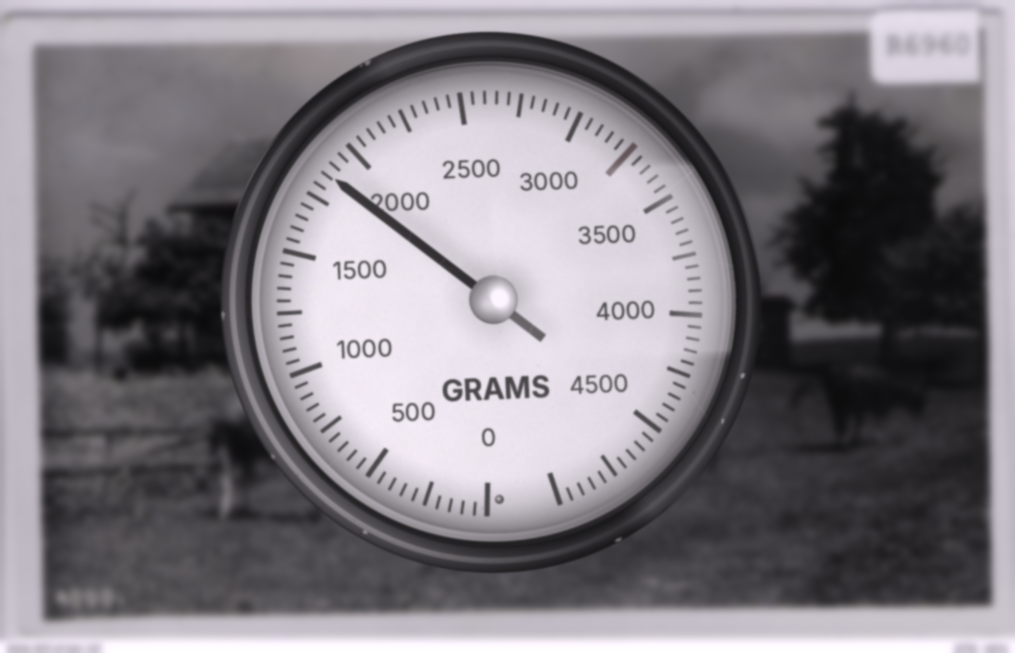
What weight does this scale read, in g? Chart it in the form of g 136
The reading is g 1850
